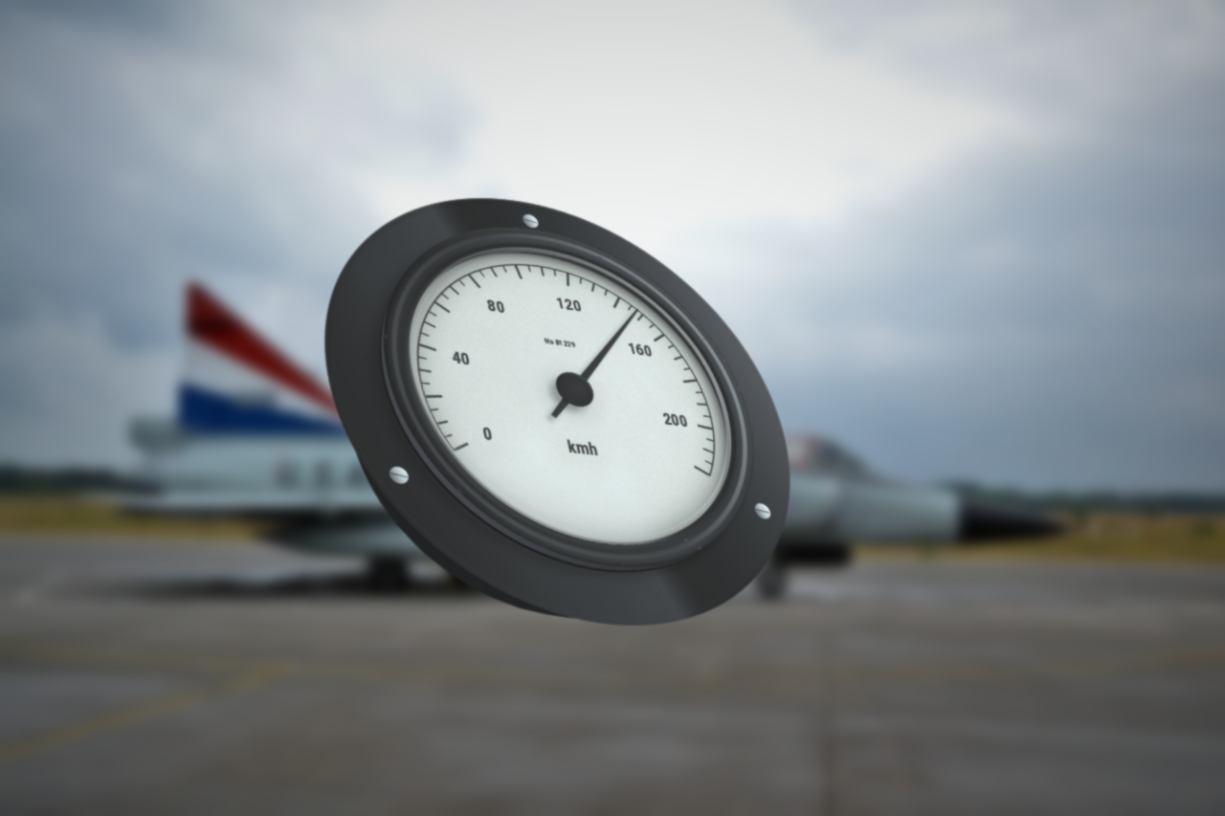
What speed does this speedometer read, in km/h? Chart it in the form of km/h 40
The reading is km/h 147.5
